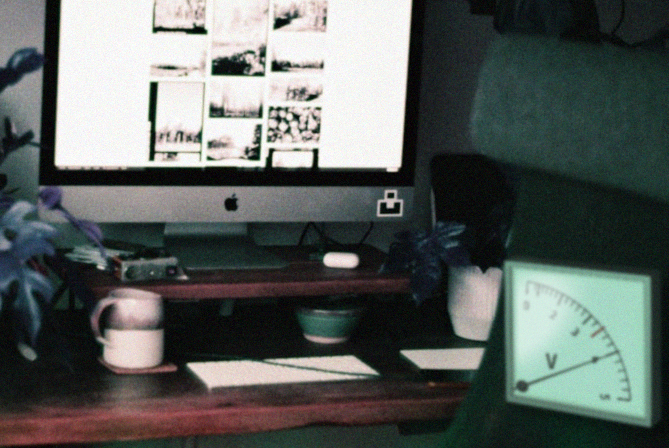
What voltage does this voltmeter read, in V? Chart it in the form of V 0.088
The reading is V 4
